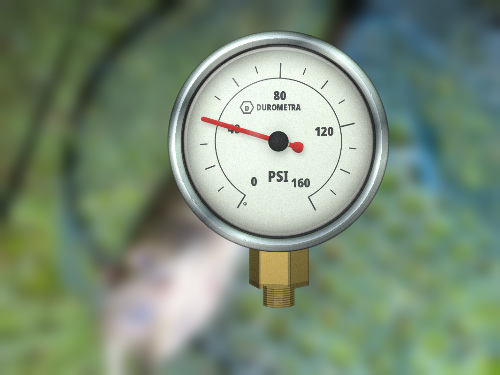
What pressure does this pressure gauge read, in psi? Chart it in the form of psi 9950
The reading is psi 40
